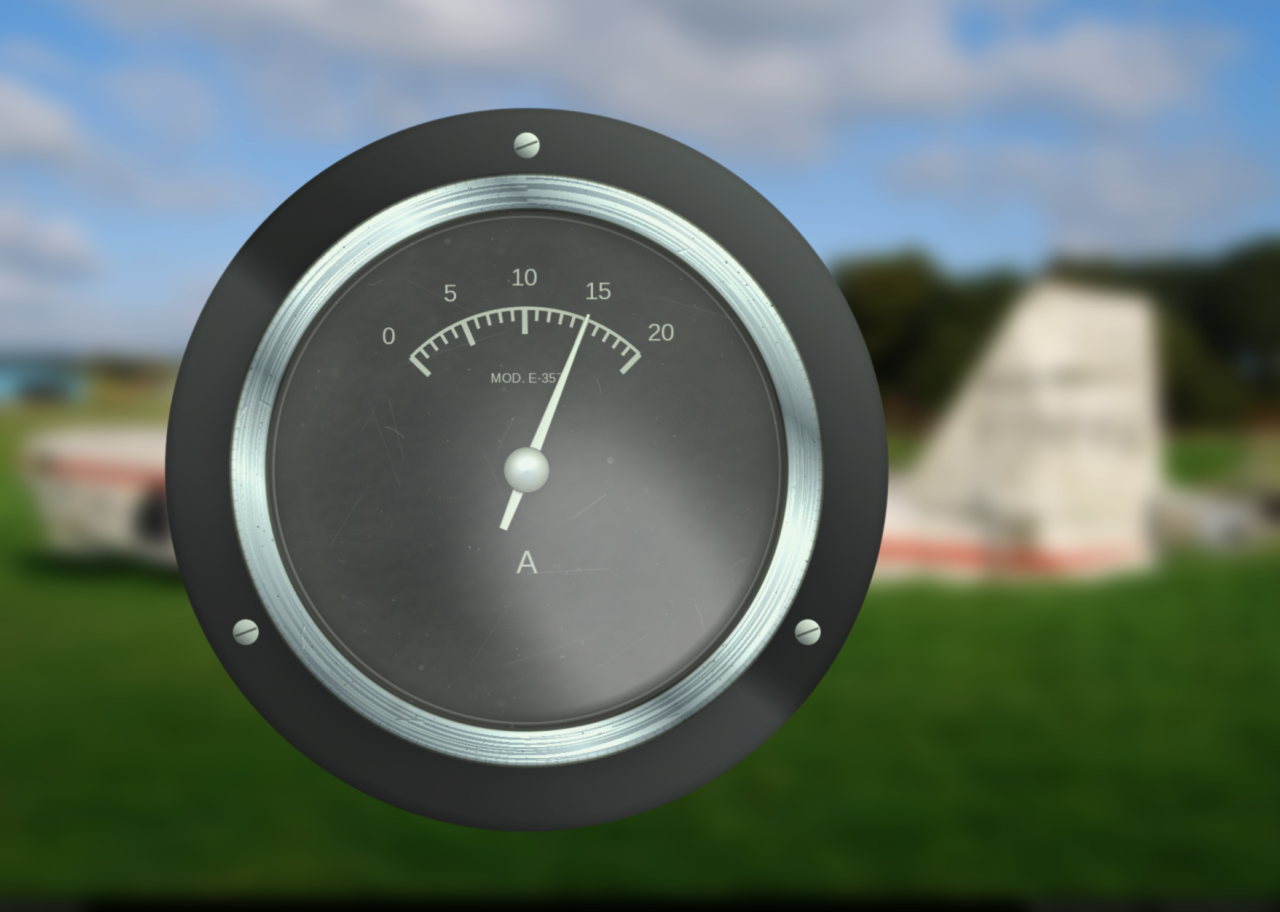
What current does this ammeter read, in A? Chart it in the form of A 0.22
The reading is A 15
